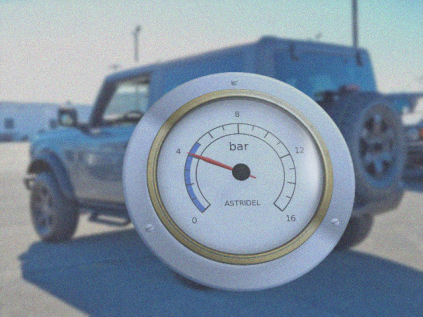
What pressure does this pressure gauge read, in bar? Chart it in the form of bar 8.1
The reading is bar 4
